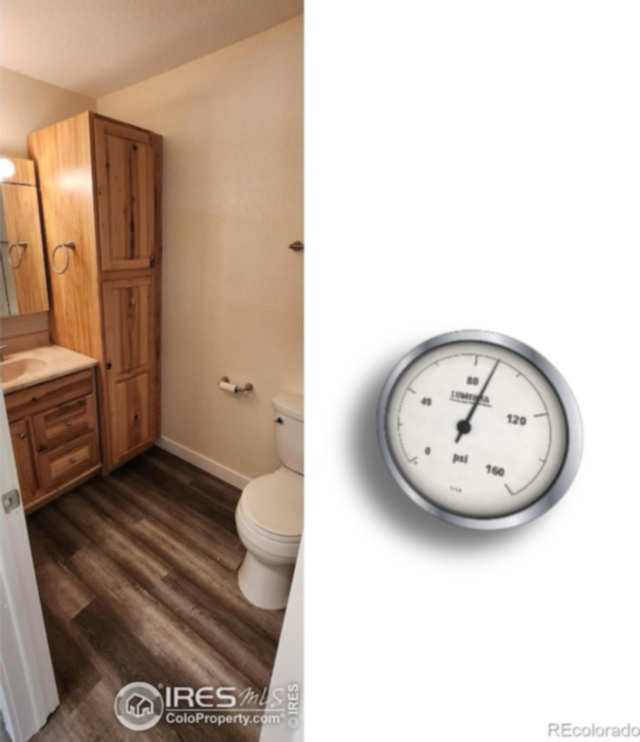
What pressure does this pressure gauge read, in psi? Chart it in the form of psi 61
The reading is psi 90
